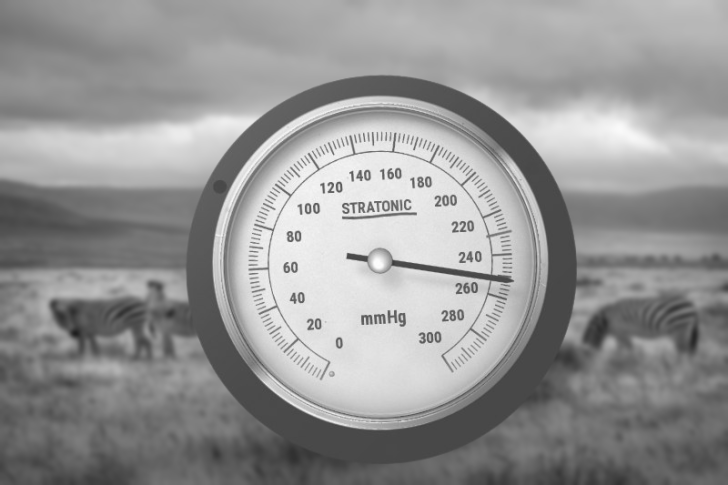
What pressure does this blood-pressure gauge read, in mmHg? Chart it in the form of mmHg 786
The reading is mmHg 252
